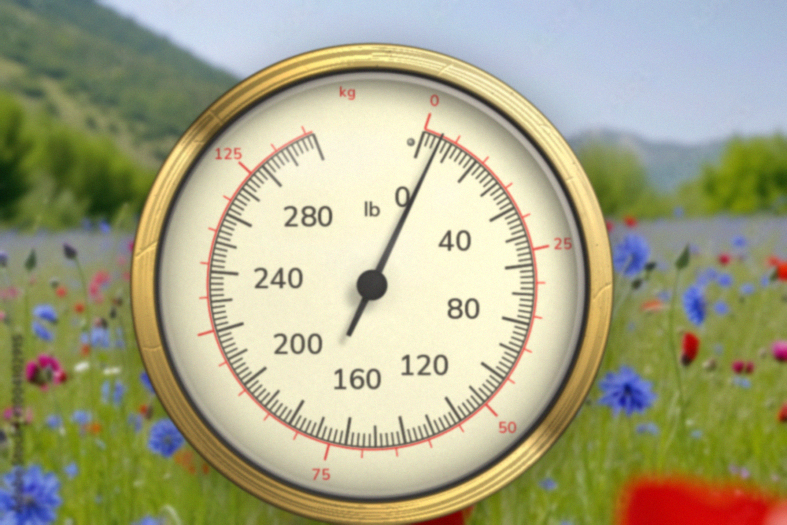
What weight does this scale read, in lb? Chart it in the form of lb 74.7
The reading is lb 6
